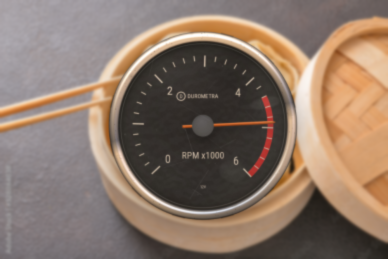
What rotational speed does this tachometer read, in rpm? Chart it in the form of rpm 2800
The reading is rpm 4900
